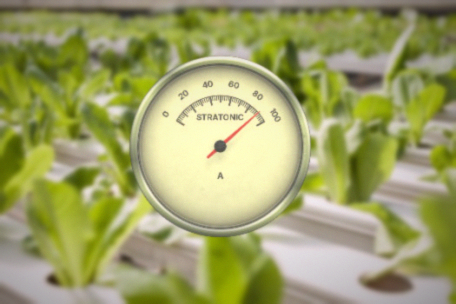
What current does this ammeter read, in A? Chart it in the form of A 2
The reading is A 90
